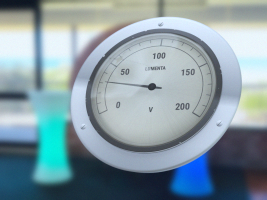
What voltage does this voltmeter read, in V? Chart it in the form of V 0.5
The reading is V 30
